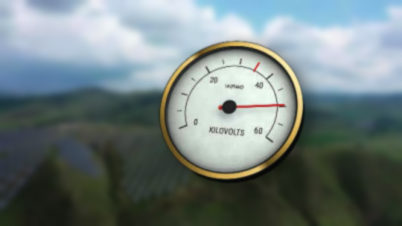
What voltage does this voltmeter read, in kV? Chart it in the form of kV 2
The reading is kV 50
